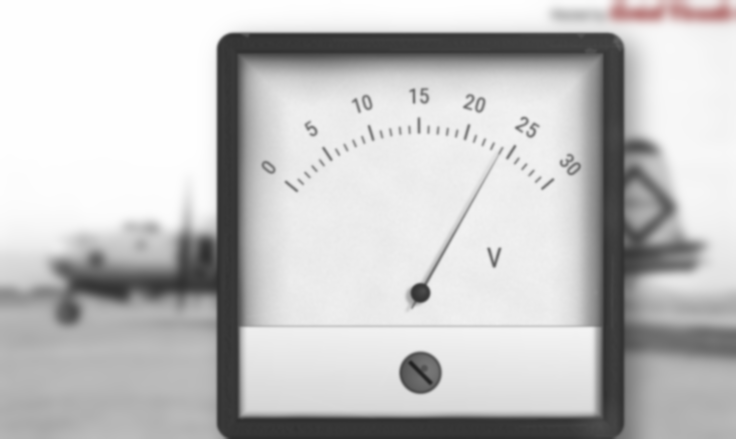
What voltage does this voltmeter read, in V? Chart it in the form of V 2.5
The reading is V 24
